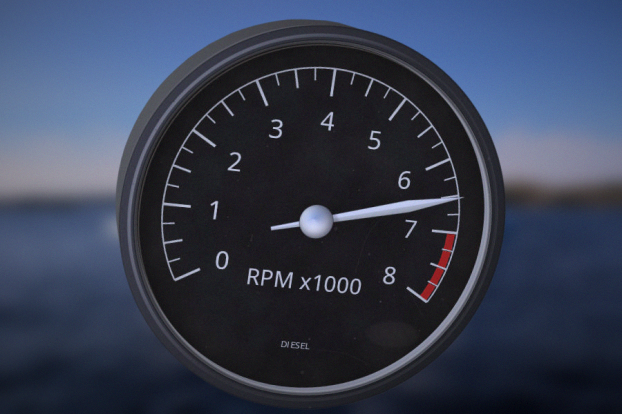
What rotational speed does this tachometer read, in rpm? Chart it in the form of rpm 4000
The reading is rpm 6500
